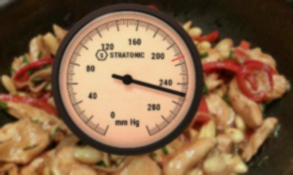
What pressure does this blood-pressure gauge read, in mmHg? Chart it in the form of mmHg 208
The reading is mmHg 250
